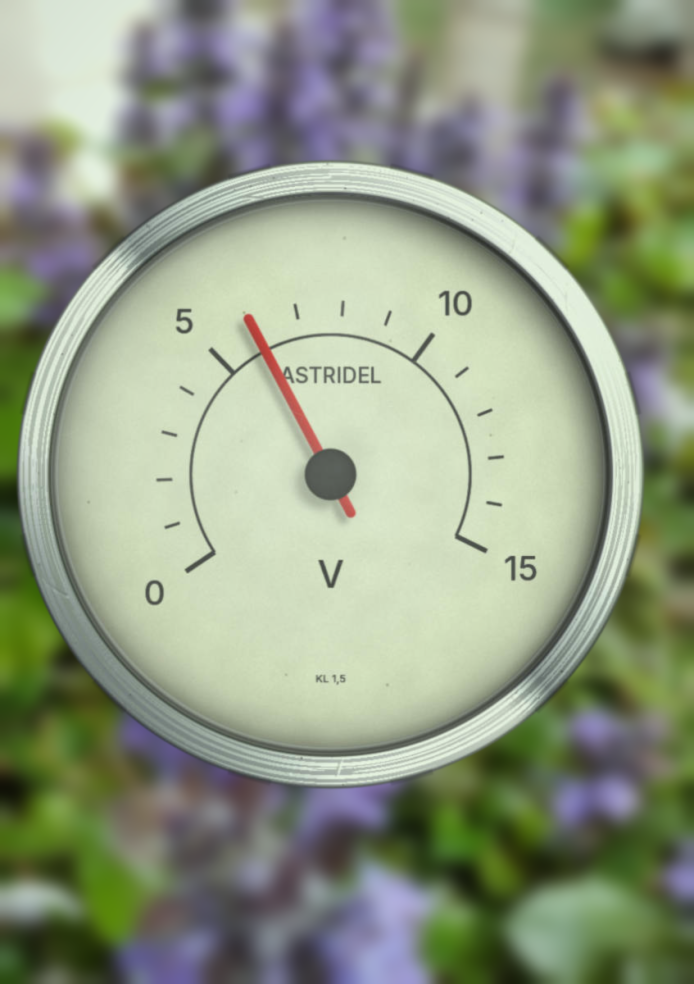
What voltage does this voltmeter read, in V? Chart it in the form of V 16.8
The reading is V 6
